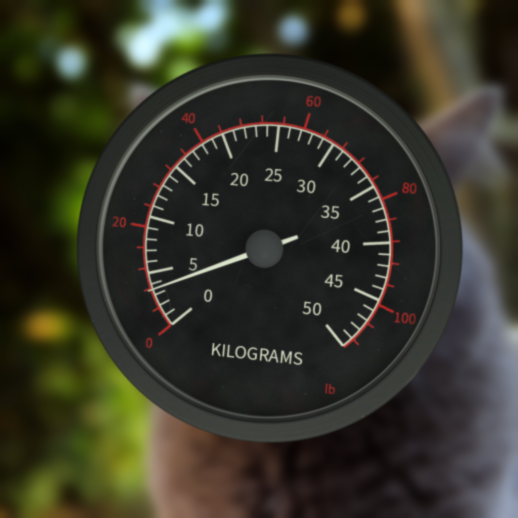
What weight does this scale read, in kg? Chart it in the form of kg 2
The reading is kg 3.5
